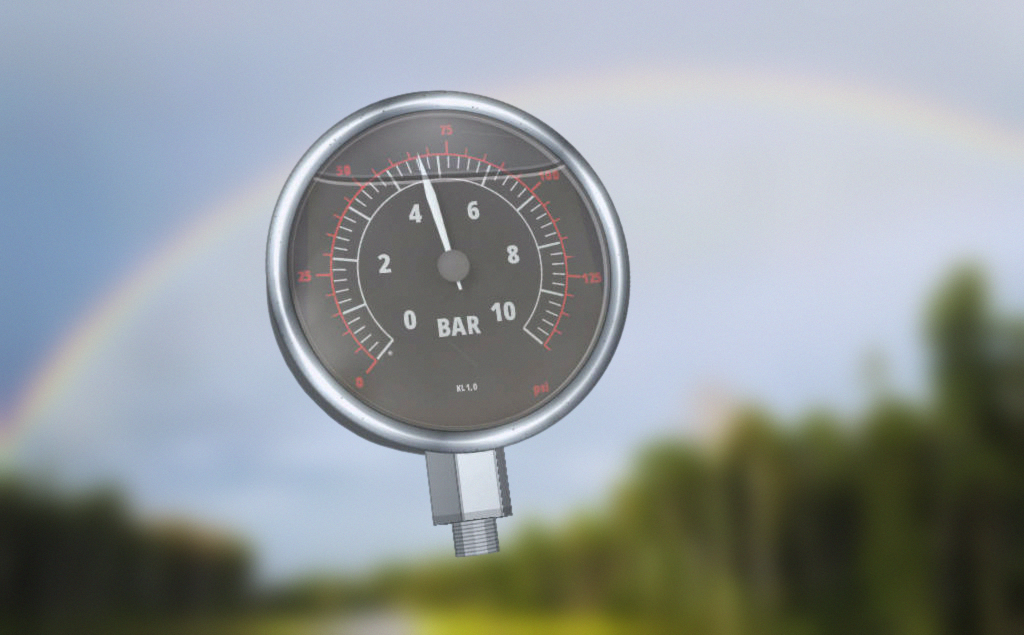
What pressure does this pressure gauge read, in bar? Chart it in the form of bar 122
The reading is bar 4.6
